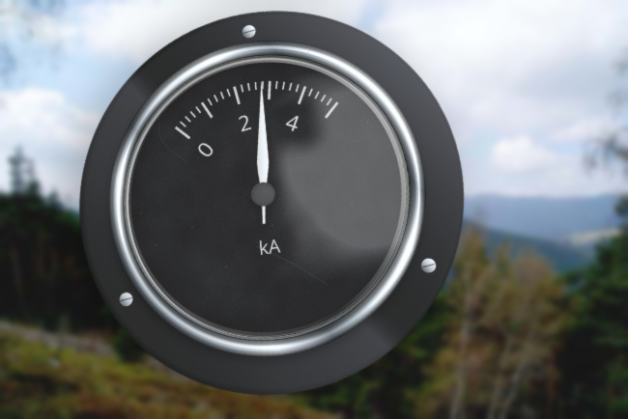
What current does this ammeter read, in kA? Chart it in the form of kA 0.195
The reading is kA 2.8
